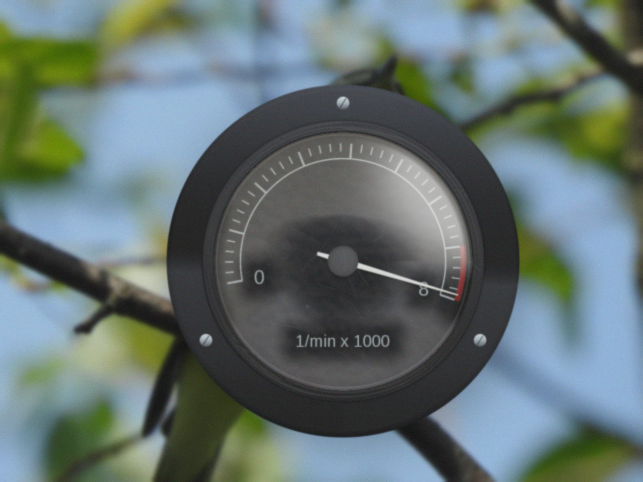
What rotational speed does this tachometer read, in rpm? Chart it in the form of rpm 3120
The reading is rpm 7900
